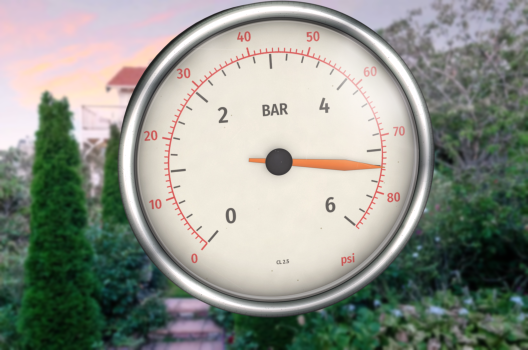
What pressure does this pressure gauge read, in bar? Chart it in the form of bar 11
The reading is bar 5.2
